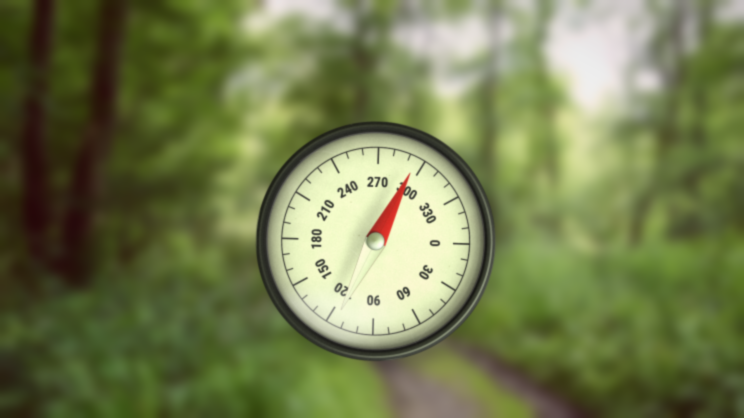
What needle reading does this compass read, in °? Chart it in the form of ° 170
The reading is ° 295
